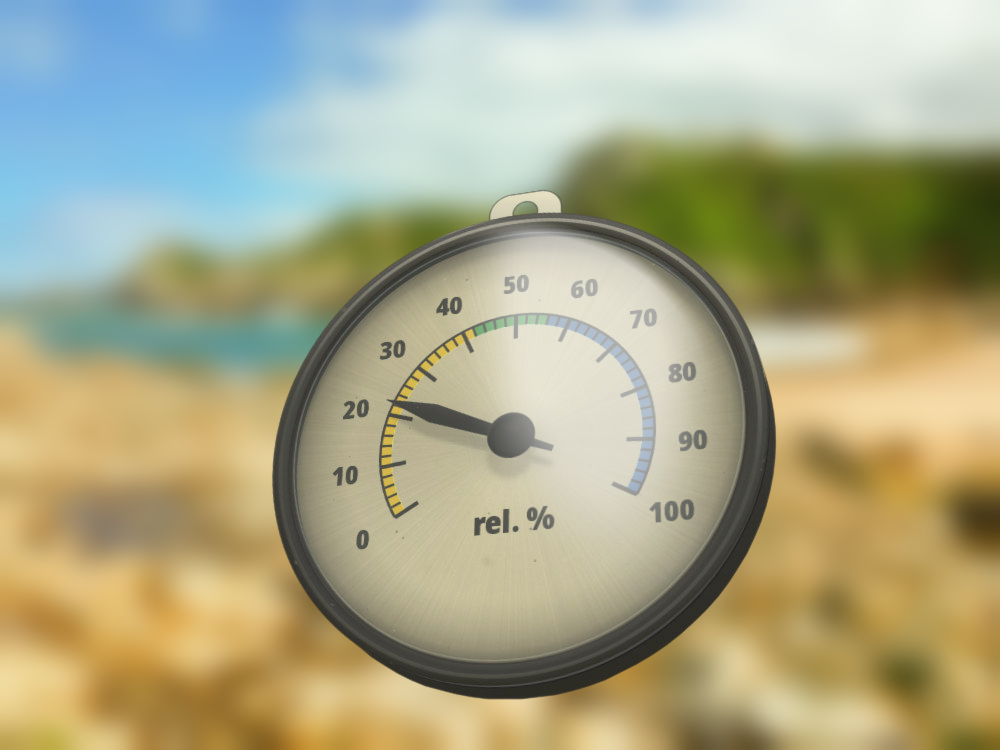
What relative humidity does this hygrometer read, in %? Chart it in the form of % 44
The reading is % 22
